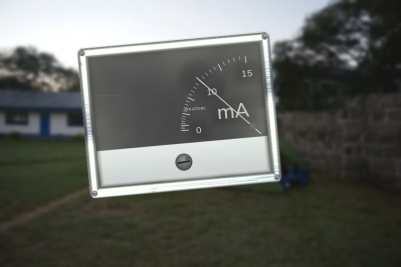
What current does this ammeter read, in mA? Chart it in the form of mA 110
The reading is mA 10
